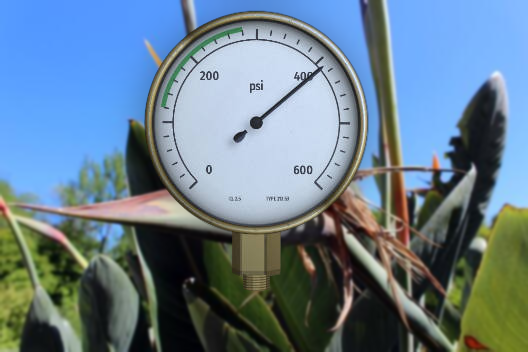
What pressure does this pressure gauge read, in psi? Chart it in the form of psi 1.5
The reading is psi 410
